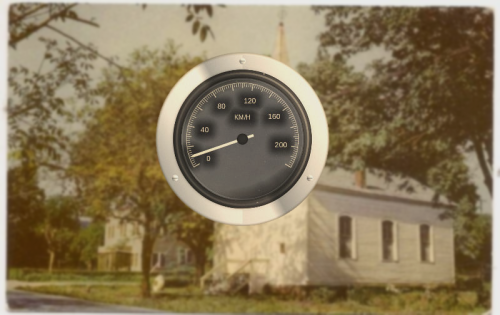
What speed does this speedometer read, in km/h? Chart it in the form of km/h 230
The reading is km/h 10
